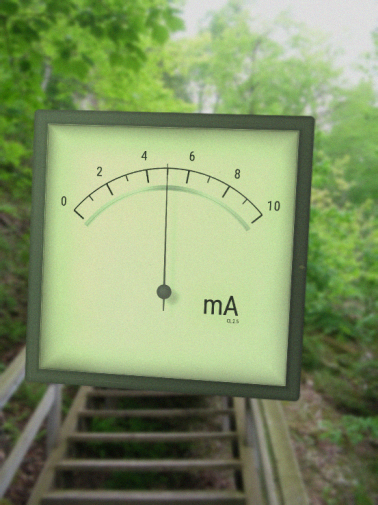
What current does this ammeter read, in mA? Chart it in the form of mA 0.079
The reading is mA 5
